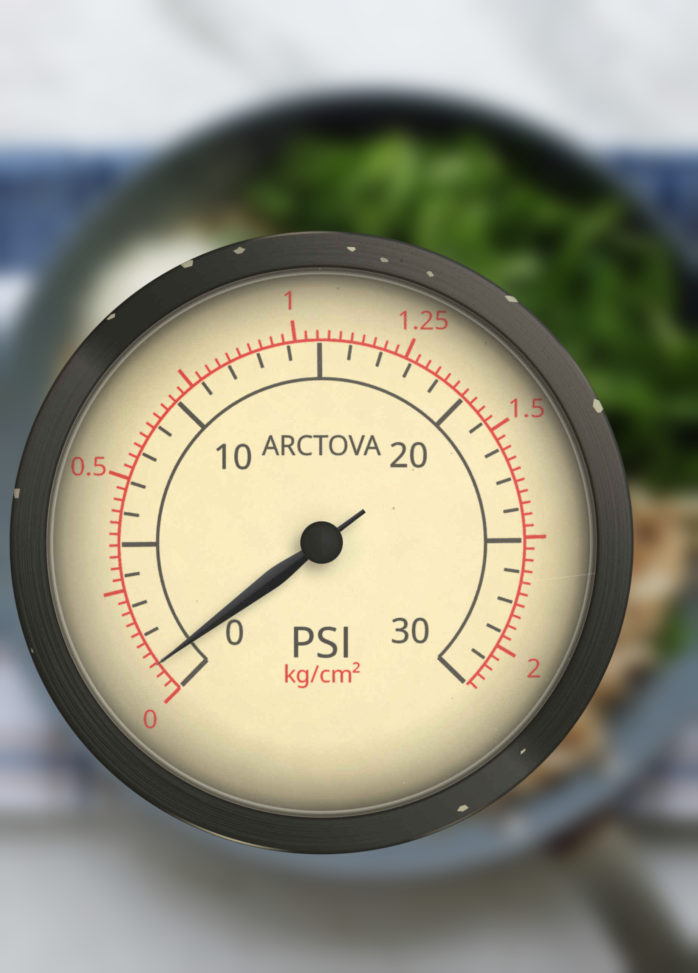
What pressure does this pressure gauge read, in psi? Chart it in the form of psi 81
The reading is psi 1
